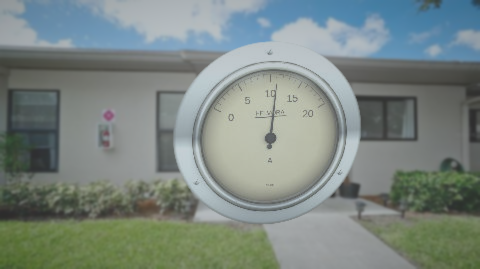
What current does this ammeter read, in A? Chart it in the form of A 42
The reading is A 11
